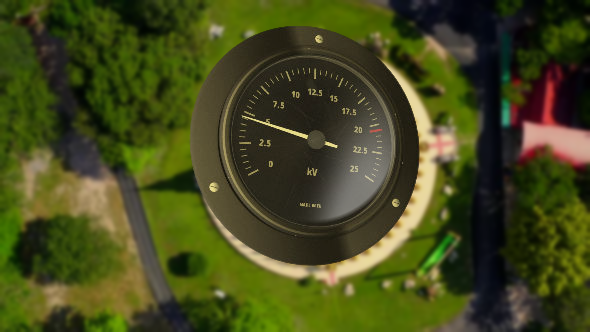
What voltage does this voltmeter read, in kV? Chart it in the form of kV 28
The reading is kV 4.5
